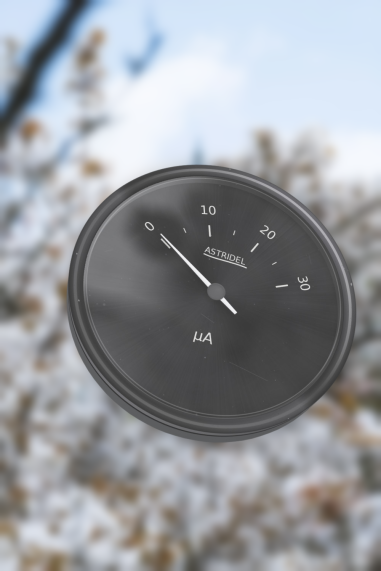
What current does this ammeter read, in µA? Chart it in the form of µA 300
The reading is µA 0
